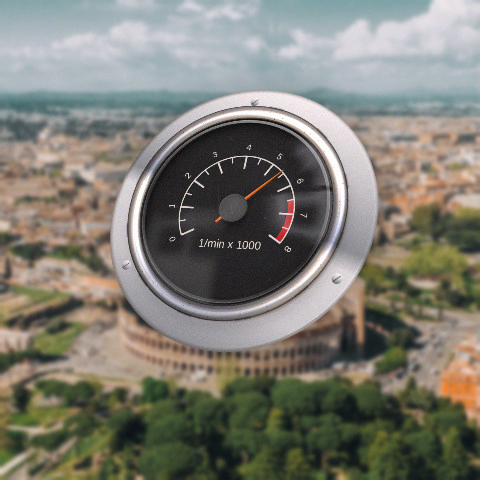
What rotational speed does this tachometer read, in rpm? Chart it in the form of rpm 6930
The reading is rpm 5500
